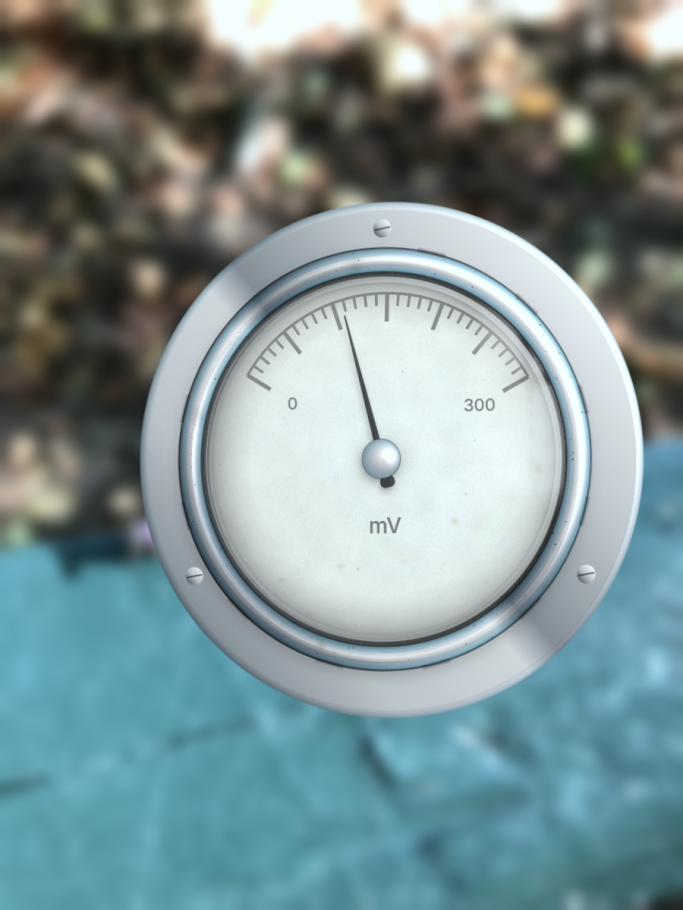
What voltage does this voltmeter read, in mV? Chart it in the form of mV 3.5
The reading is mV 110
